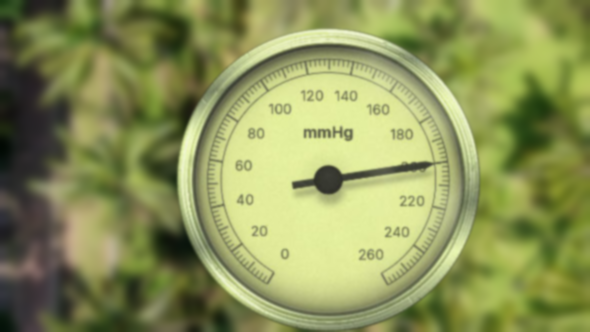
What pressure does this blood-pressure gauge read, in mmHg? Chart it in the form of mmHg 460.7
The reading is mmHg 200
